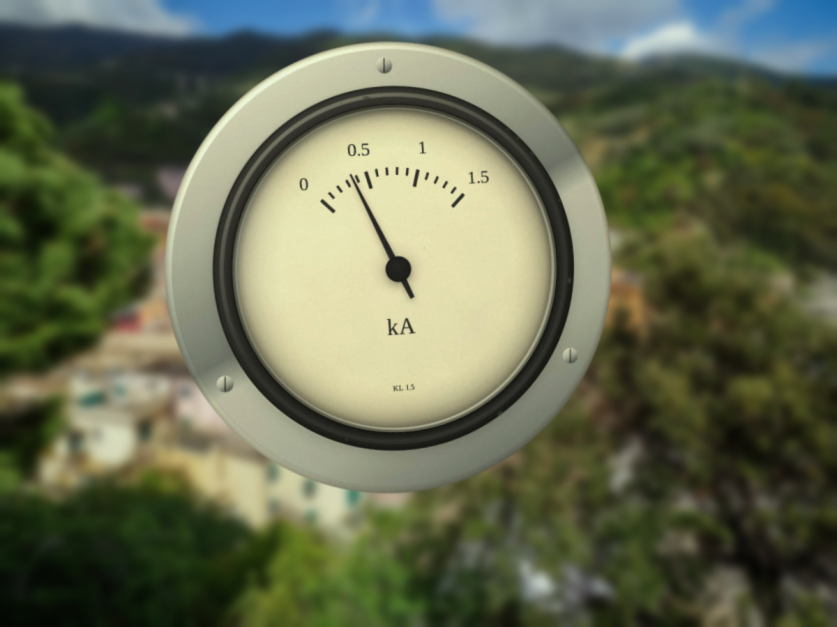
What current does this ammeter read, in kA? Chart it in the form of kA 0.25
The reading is kA 0.35
